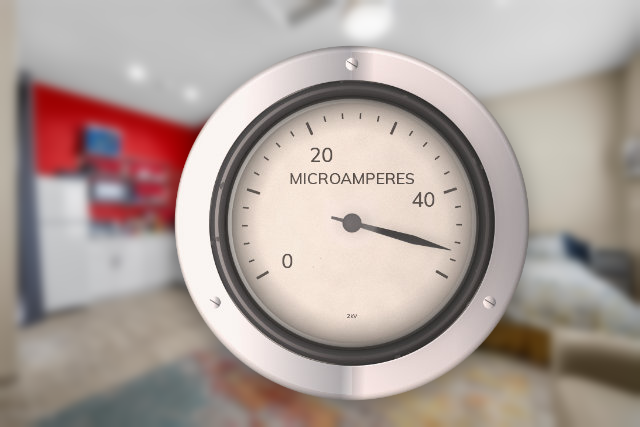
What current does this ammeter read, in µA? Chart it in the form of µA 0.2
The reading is µA 47
